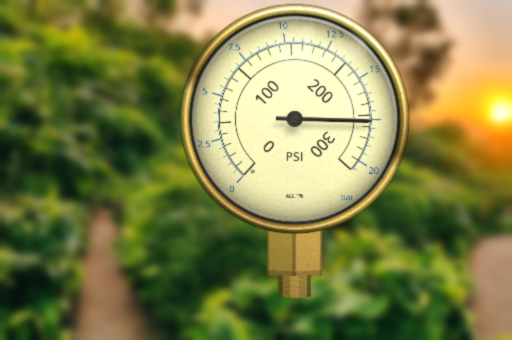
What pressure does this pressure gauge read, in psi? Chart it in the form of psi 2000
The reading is psi 255
